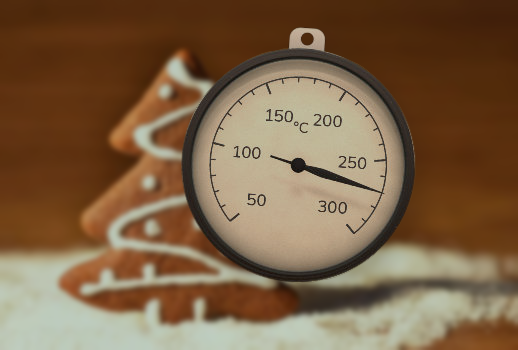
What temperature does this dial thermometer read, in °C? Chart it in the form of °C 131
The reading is °C 270
